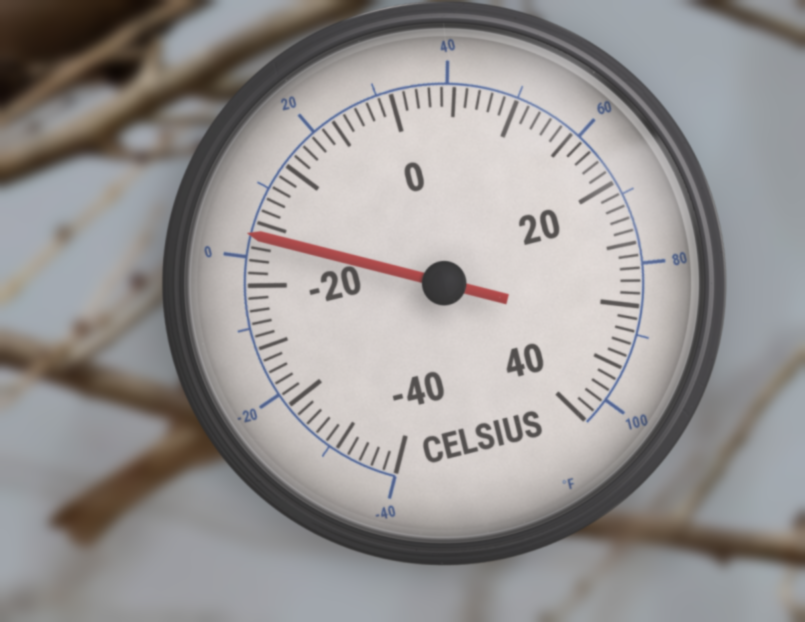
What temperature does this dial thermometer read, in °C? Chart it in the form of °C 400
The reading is °C -16
